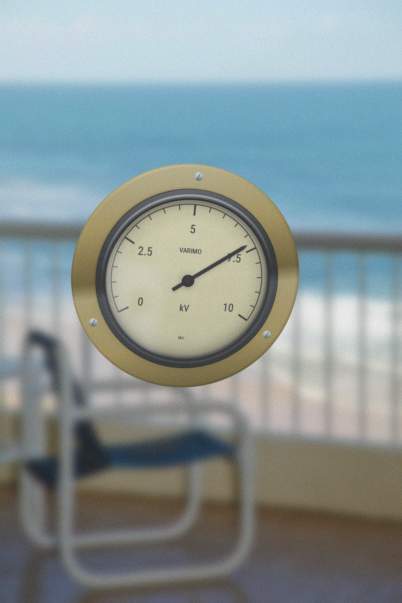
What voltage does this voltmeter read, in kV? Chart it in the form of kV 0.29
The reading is kV 7.25
